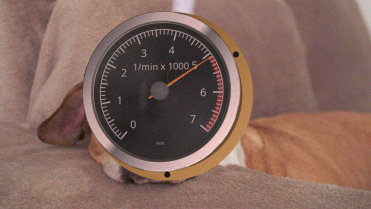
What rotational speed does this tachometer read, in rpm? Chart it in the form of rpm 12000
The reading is rpm 5100
